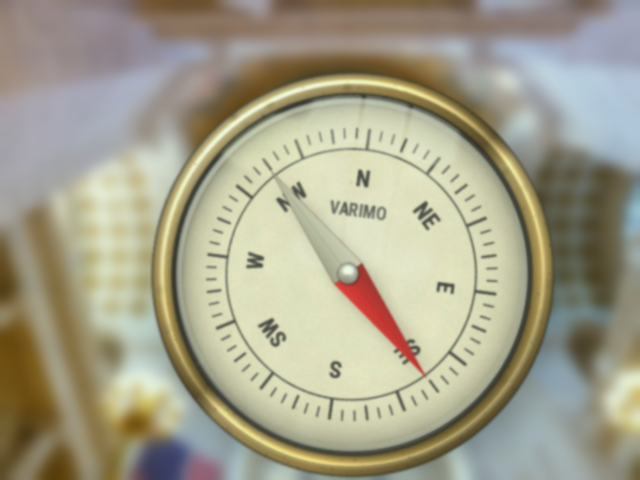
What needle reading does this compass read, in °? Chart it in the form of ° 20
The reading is ° 135
